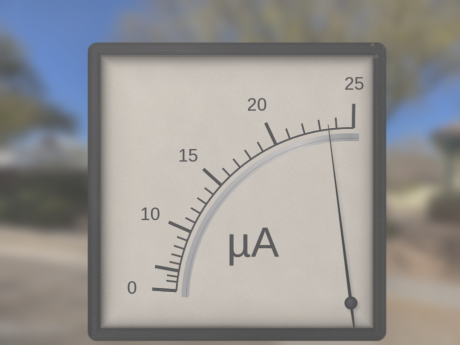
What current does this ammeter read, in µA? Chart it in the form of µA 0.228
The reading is µA 23.5
